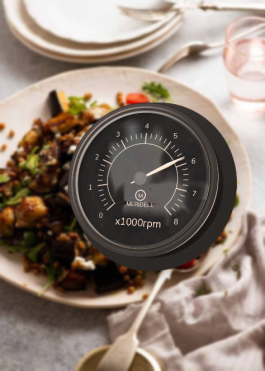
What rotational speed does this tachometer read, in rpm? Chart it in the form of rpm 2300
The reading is rpm 5800
